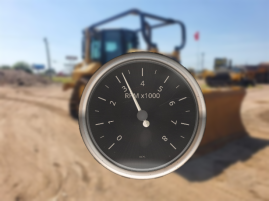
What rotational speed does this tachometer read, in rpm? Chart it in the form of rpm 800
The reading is rpm 3250
